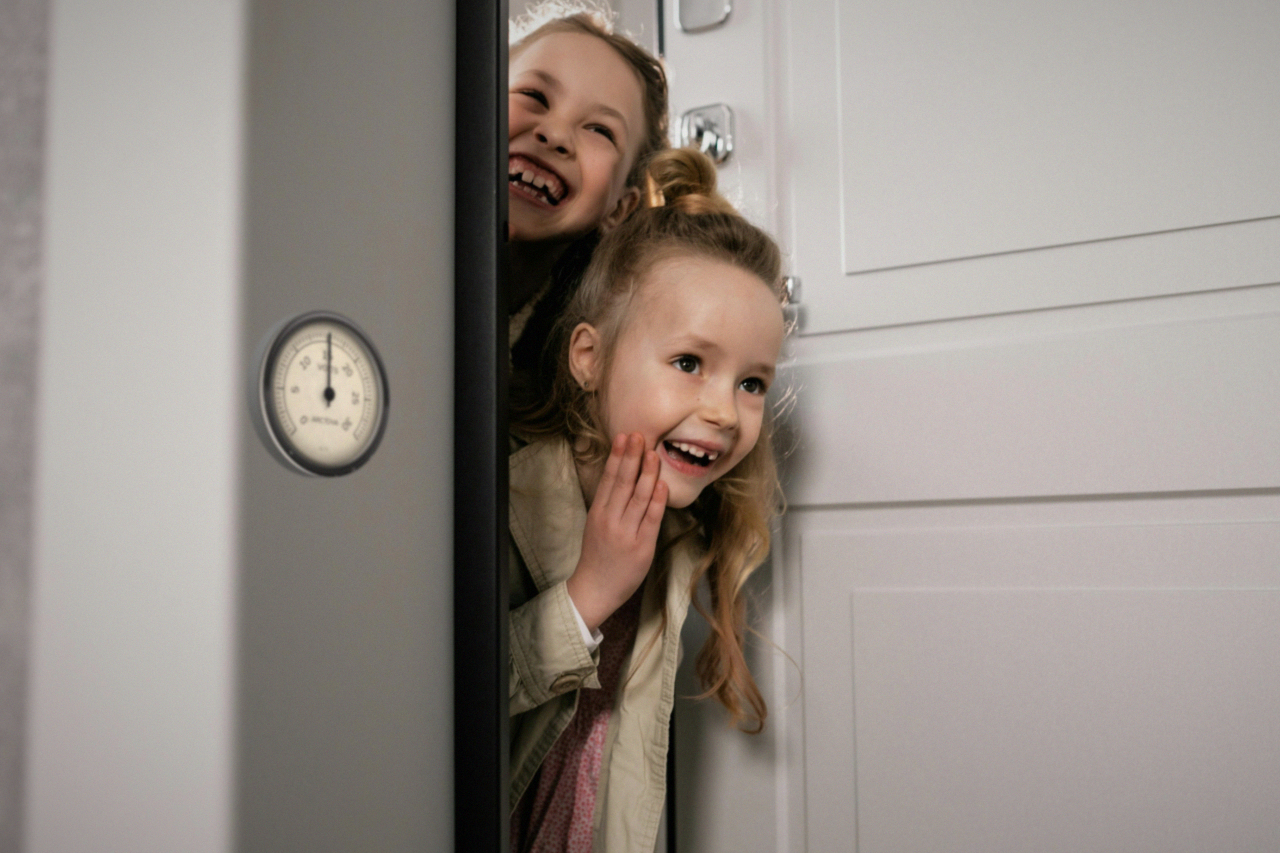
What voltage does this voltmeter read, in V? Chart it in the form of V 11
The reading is V 15
